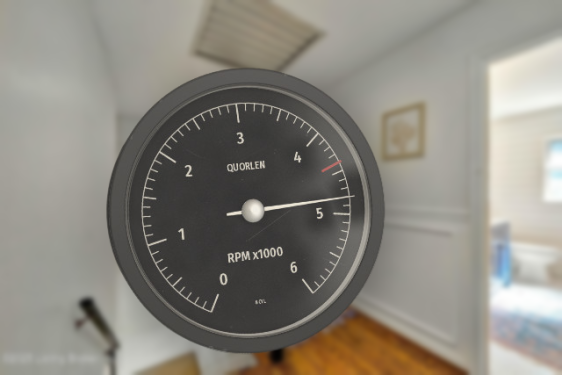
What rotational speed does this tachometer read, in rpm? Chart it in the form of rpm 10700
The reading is rpm 4800
